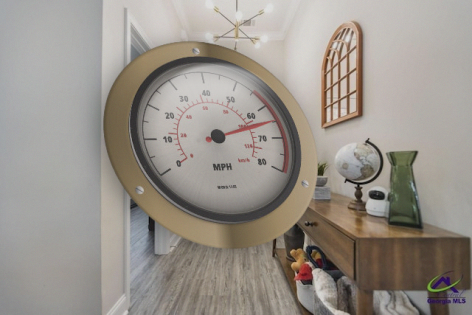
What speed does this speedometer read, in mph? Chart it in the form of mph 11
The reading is mph 65
